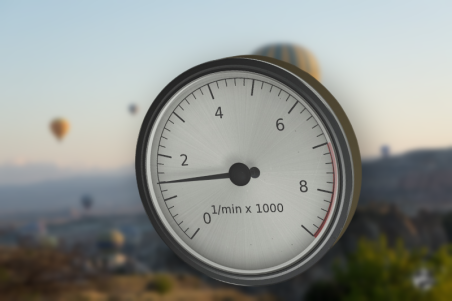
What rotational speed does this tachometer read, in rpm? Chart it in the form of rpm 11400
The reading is rpm 1400
